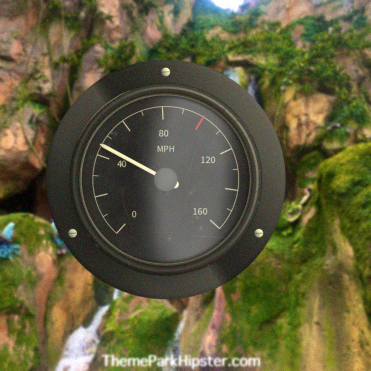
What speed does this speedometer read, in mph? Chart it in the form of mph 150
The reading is mph 45
